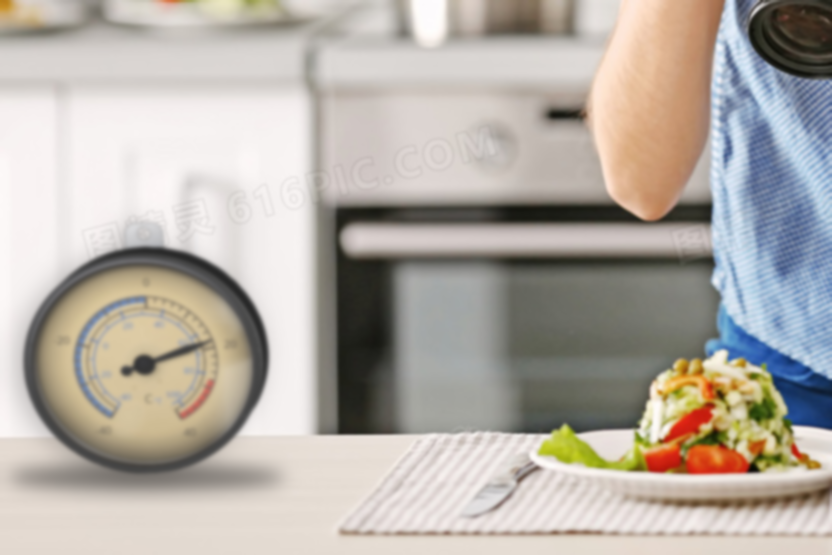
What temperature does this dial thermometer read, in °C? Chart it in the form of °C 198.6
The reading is °C 18
